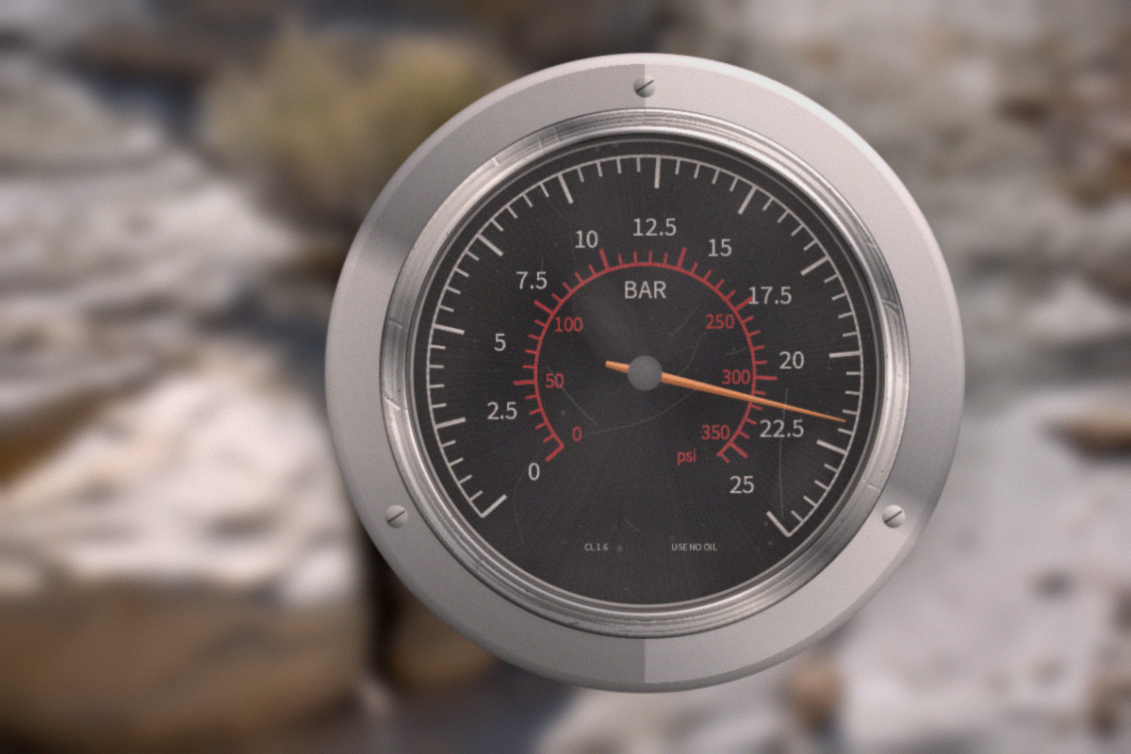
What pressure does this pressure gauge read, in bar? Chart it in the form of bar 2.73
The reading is bar 21.75
